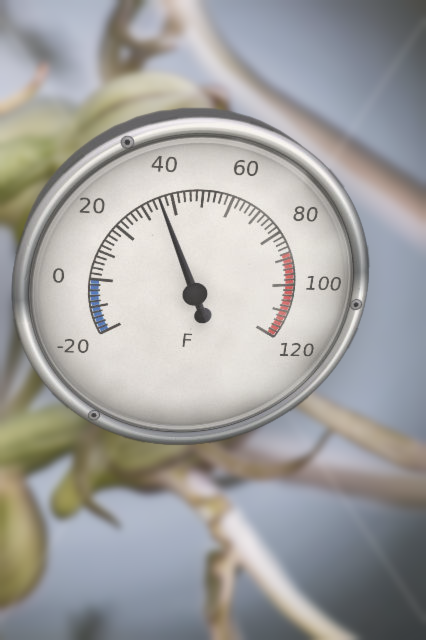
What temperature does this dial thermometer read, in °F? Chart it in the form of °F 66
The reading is °F 36
